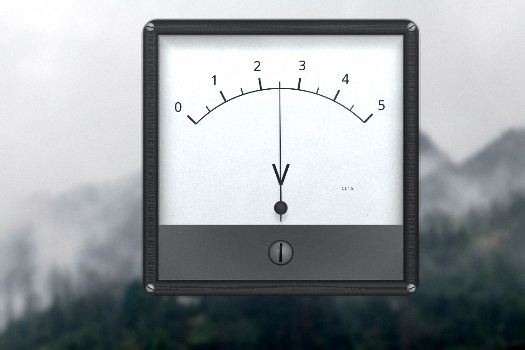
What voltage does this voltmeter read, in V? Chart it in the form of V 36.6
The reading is V 2.5
